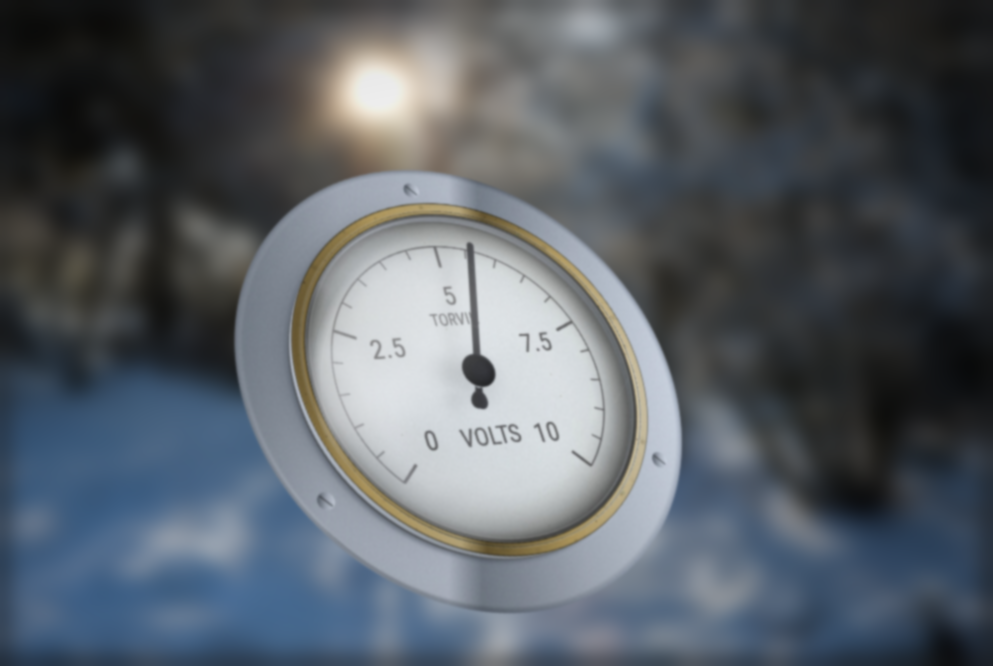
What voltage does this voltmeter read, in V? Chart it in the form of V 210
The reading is V 5.5
